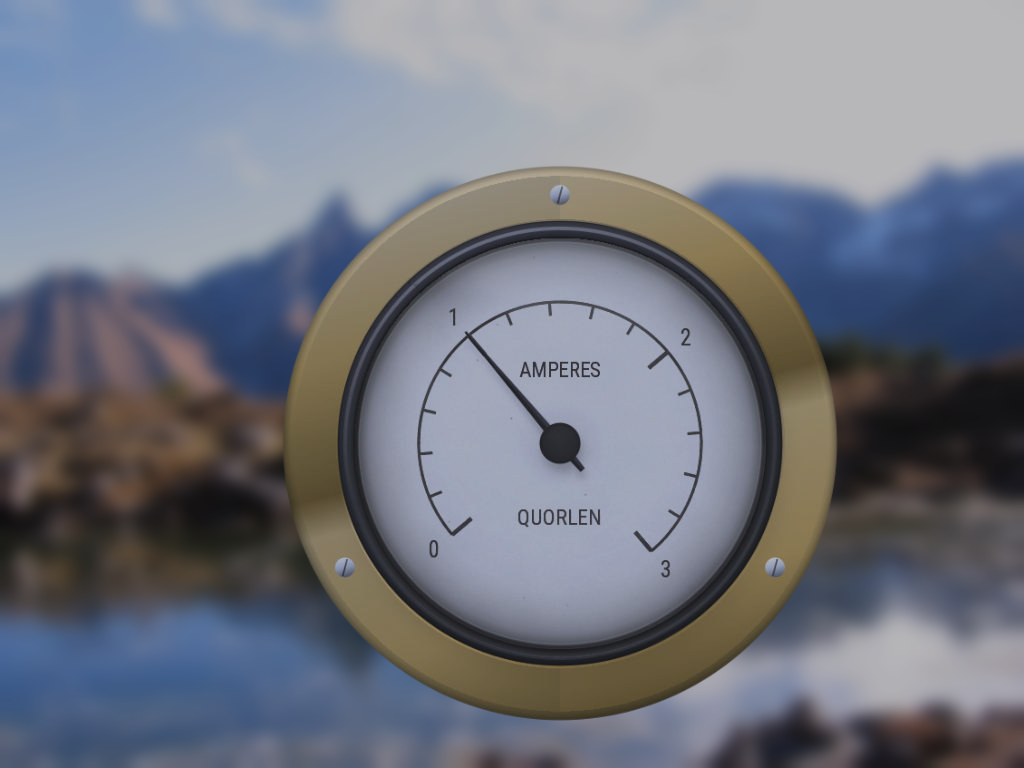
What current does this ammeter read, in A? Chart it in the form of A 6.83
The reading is A 1
